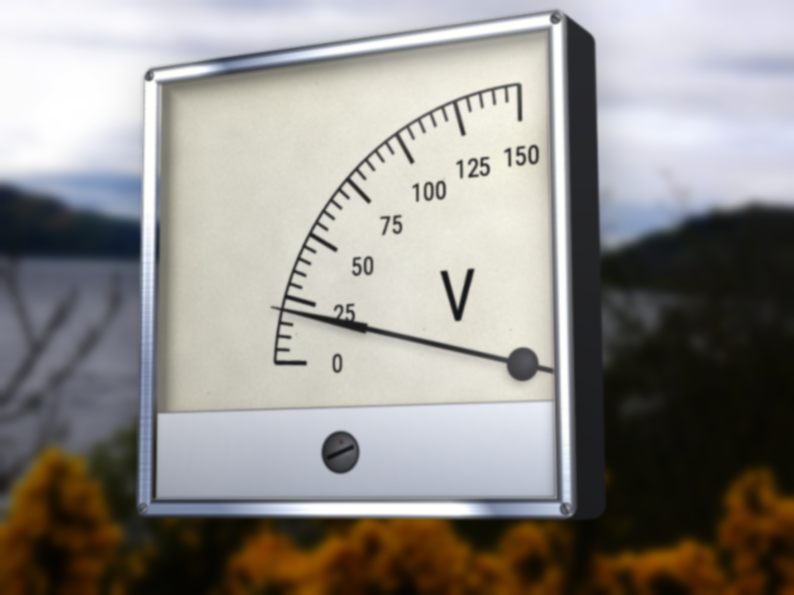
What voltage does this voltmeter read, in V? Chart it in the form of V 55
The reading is V 20
